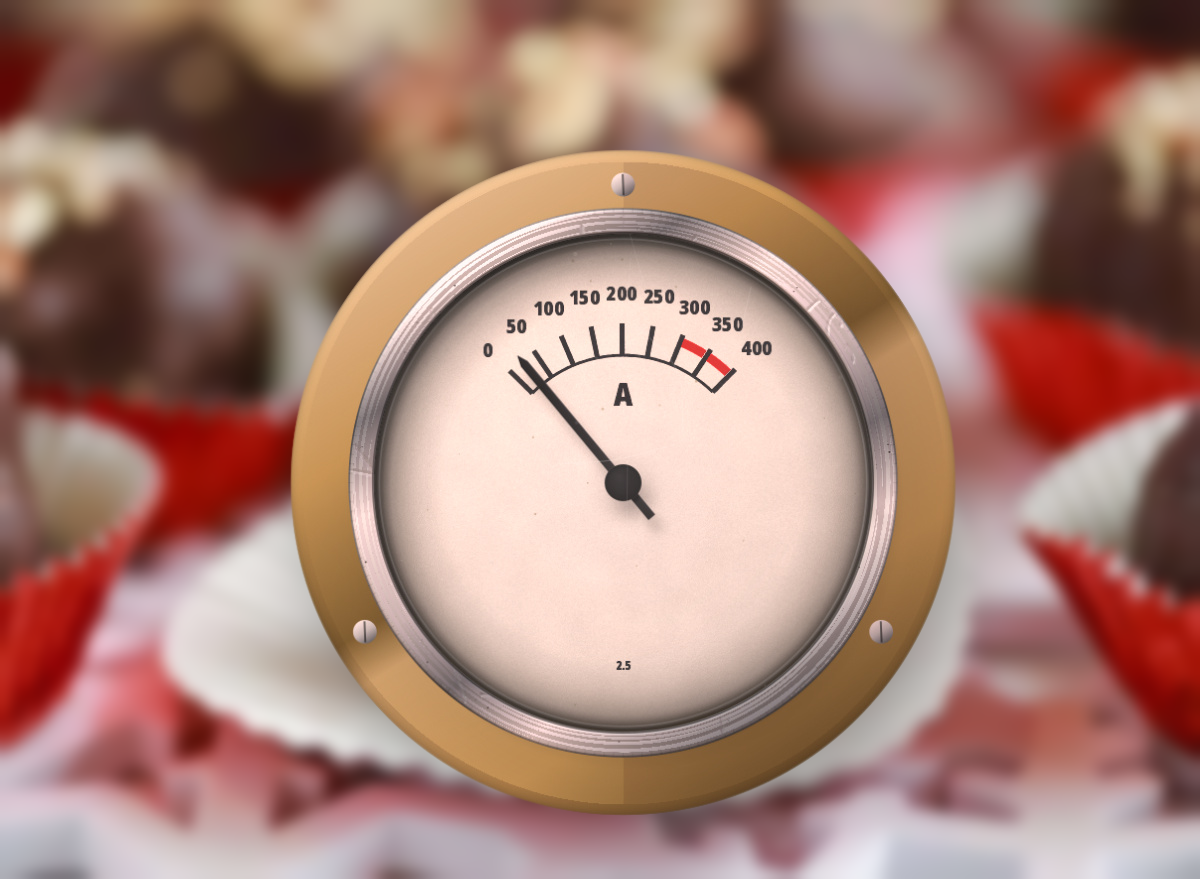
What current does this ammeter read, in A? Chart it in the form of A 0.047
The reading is A 25
